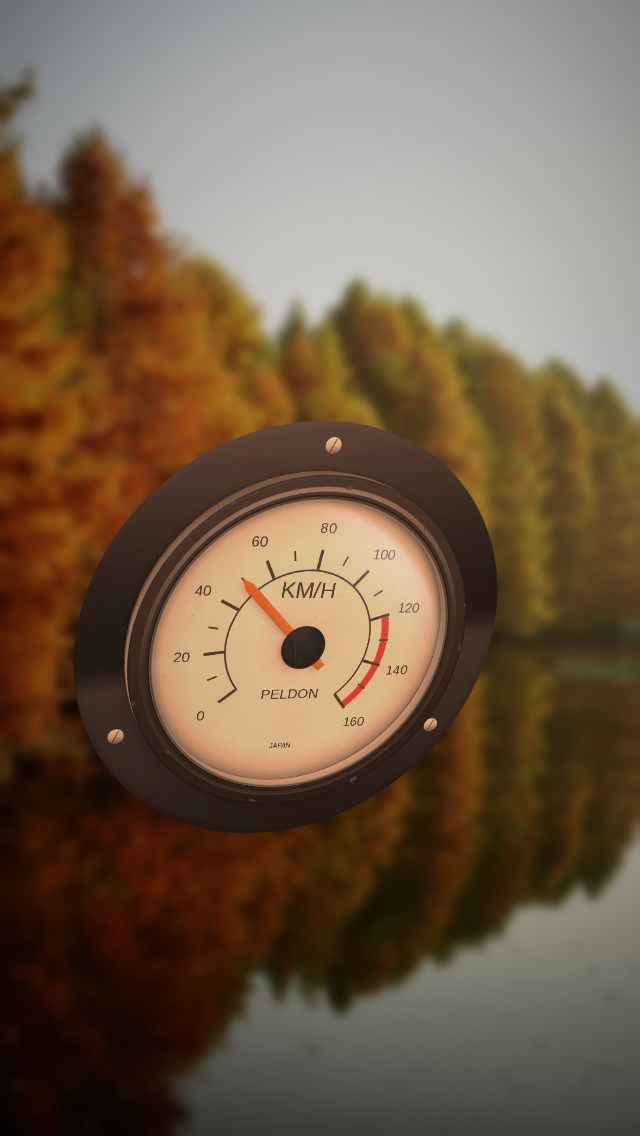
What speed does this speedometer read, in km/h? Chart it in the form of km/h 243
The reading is km/h 50
